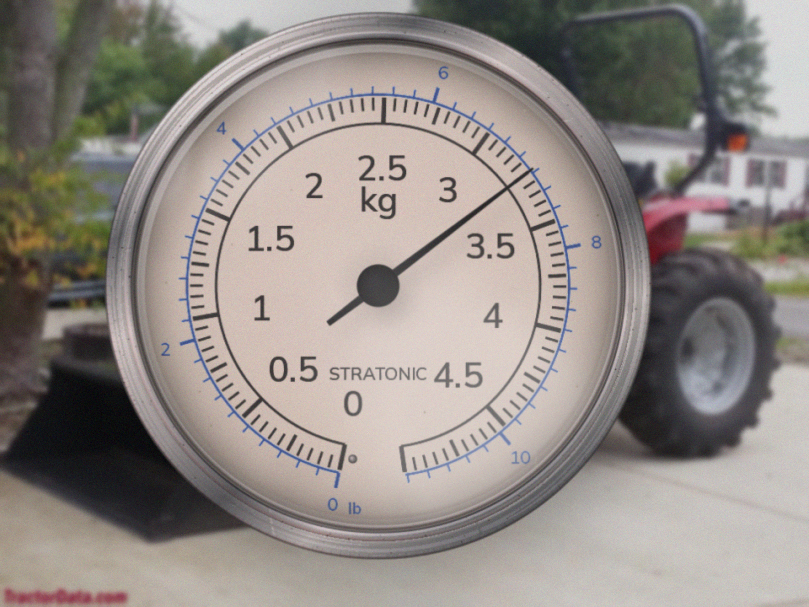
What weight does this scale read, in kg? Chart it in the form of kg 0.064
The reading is kg 3.25
